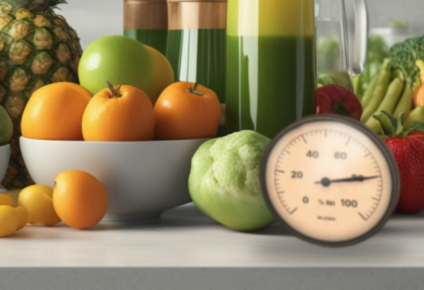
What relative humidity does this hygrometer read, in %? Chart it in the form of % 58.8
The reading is % 80
